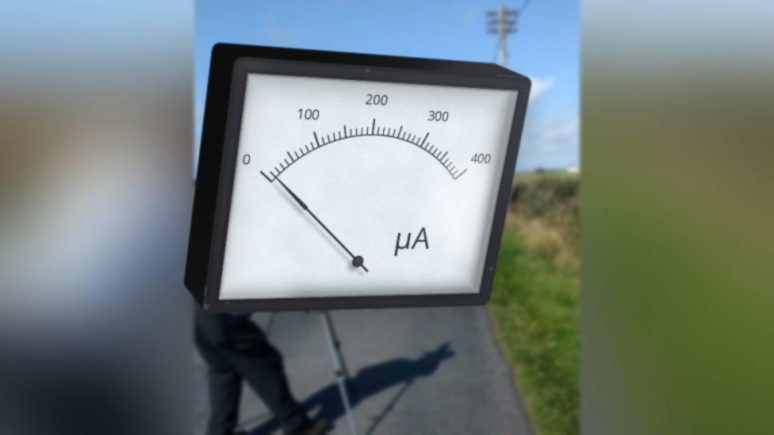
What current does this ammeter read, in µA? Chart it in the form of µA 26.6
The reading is µA 10
